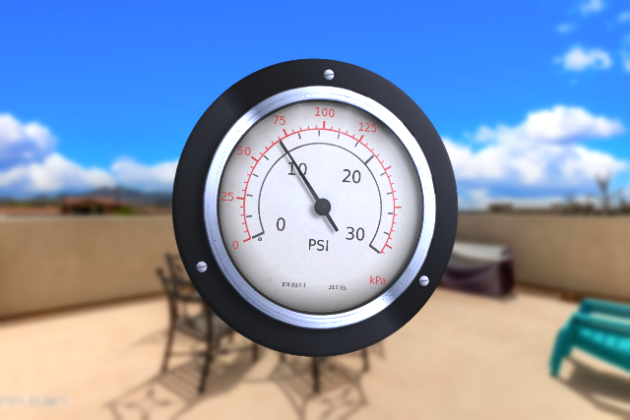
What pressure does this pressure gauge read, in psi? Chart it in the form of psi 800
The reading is psi 10
